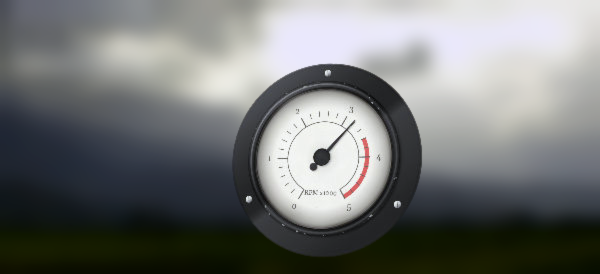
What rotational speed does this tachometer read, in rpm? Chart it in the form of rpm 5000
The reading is rpm 3200
